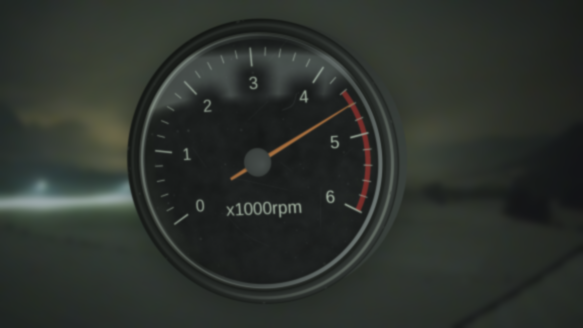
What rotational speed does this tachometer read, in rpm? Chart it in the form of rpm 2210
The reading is rpm 4600
